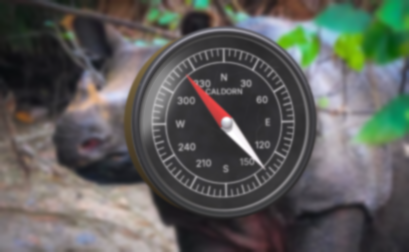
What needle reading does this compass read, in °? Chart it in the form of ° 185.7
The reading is ° 320
